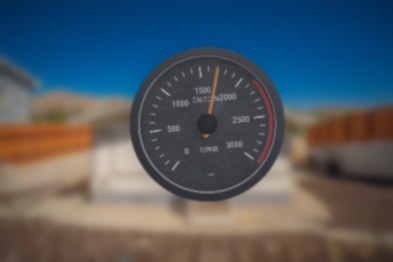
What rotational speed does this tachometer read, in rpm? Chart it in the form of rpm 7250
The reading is rpm 1700
